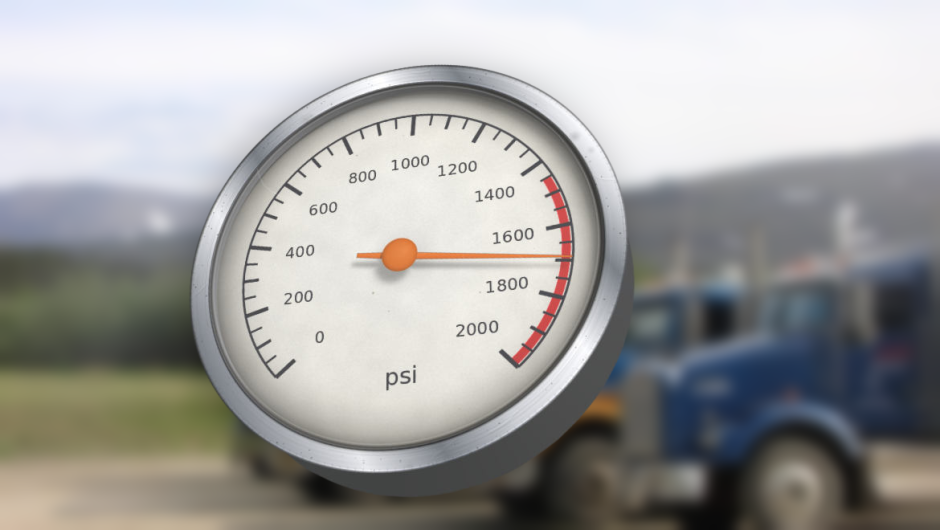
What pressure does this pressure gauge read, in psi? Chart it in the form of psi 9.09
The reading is psi 1700
